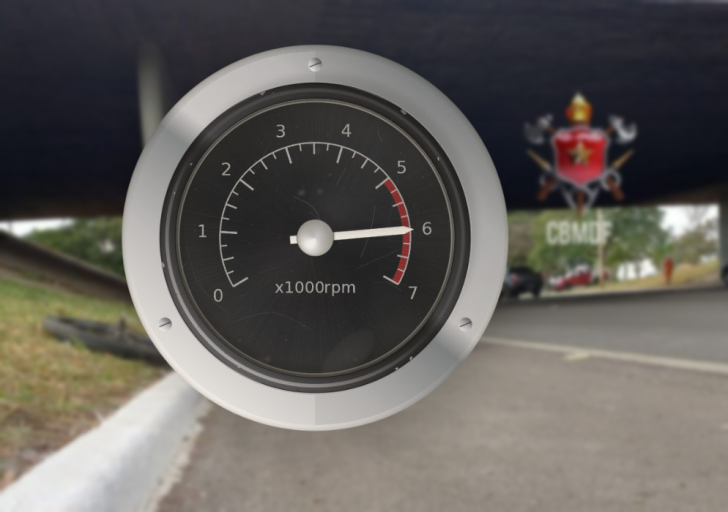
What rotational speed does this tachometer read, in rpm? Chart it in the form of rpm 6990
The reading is rpm 6000
